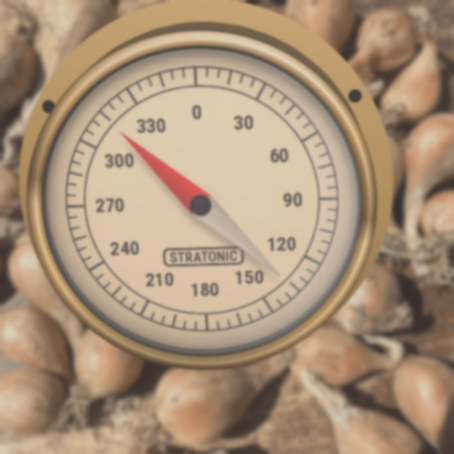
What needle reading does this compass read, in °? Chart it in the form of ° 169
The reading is ° 315
